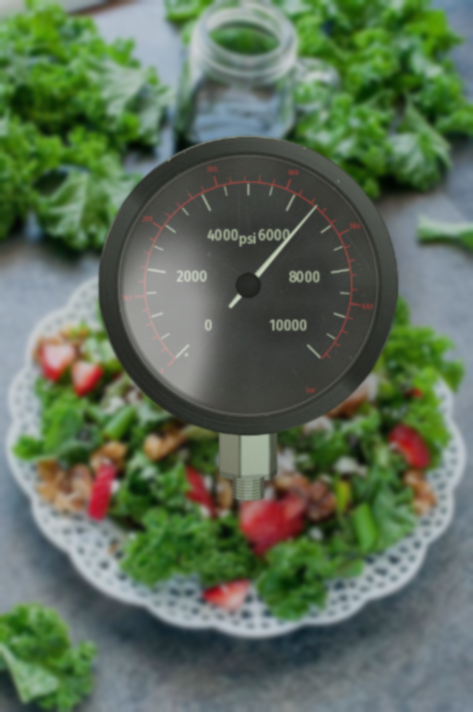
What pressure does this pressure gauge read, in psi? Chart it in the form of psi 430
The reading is psi 6500
